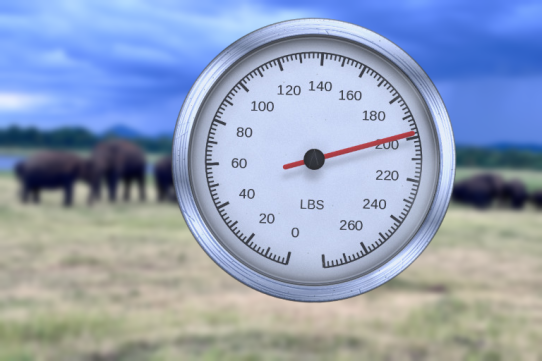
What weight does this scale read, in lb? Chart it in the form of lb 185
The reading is lb 198
